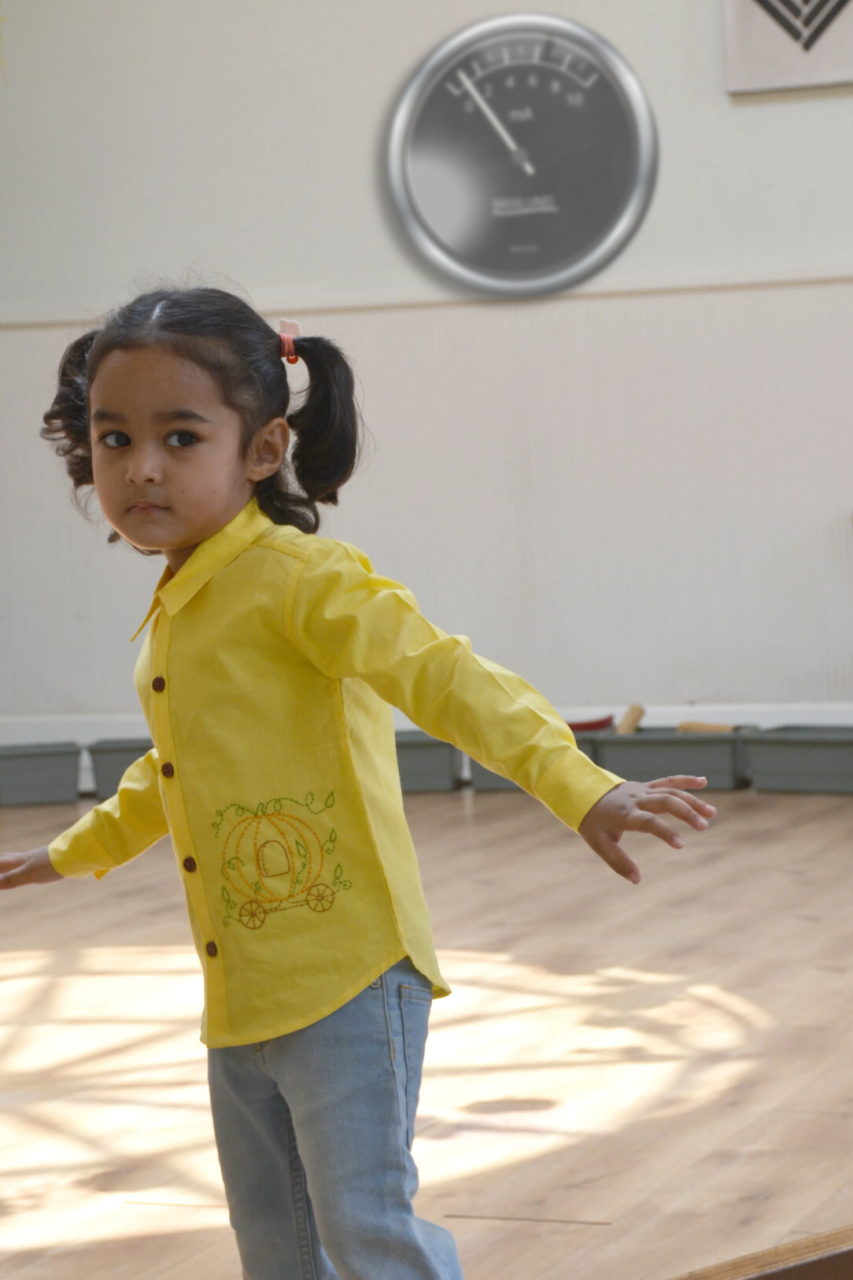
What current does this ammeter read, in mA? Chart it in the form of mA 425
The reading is mA 1
